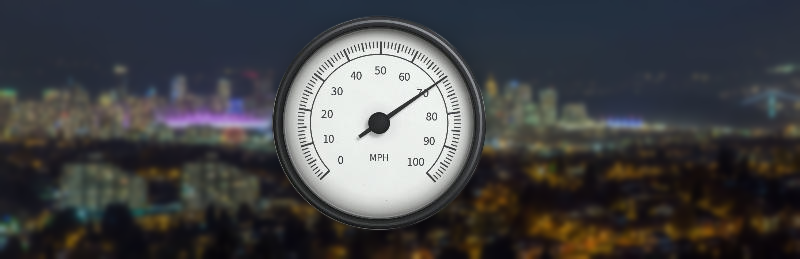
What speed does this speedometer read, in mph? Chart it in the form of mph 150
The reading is mph 70
